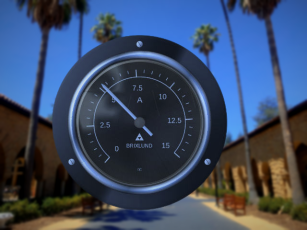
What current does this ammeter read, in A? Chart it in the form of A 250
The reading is A 5.25
